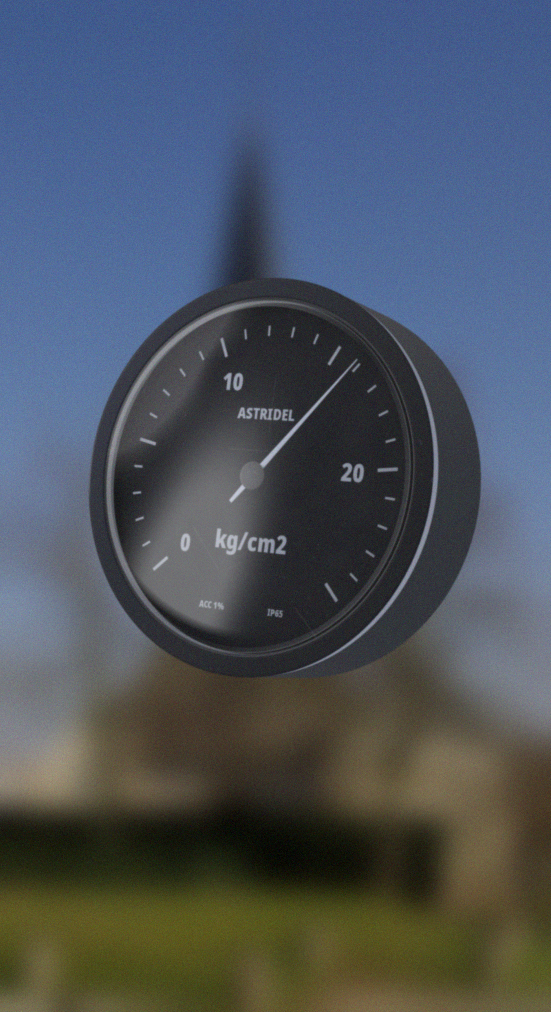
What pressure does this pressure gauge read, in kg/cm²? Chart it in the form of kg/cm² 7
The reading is kg/cm² 16
